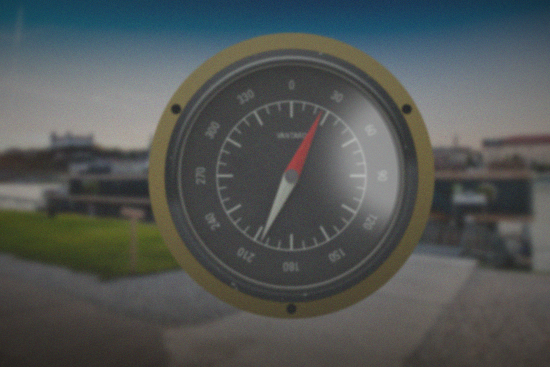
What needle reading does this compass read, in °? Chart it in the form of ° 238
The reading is ° 25
